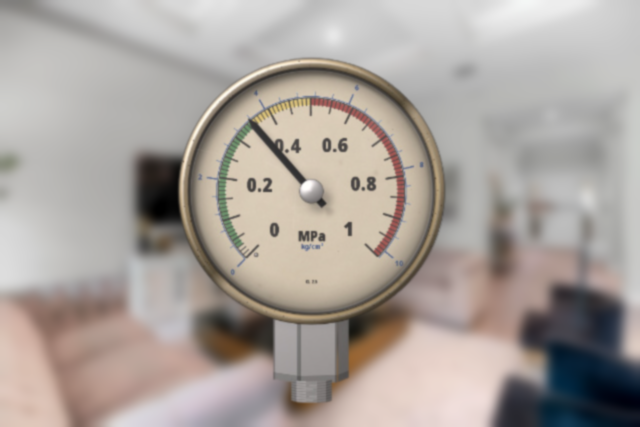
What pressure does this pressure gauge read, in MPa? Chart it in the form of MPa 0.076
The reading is MPa 0.35
